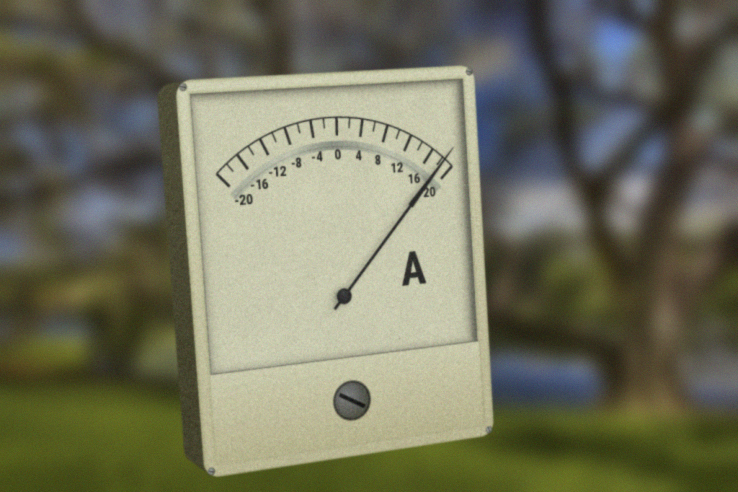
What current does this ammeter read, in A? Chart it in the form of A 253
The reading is A 18
